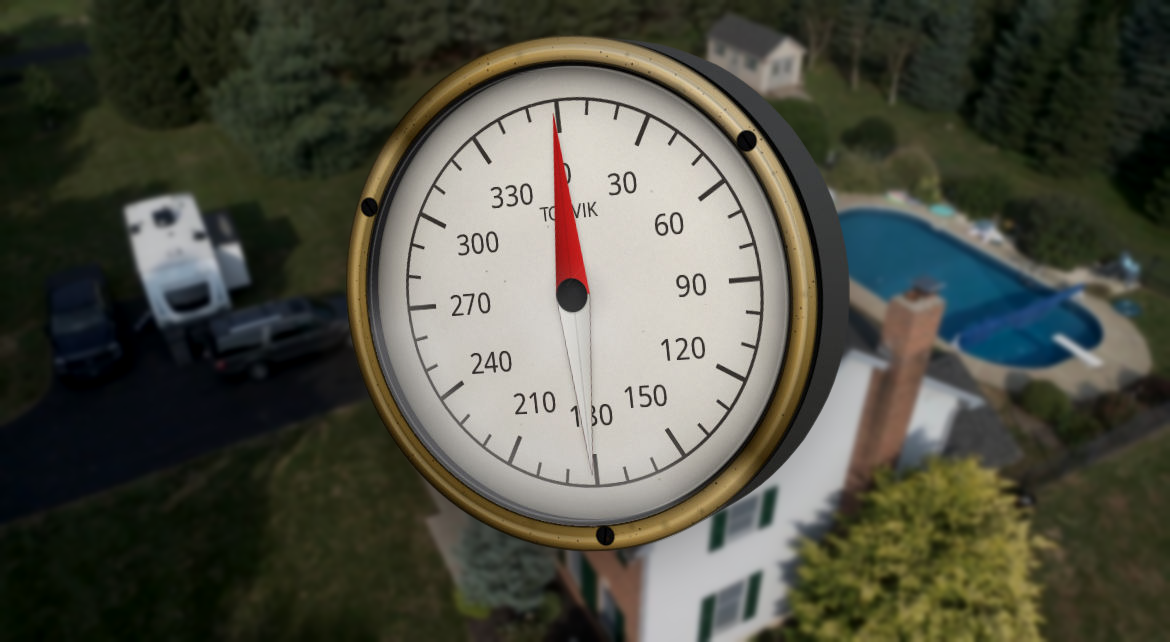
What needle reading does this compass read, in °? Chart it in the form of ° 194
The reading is ° 0
